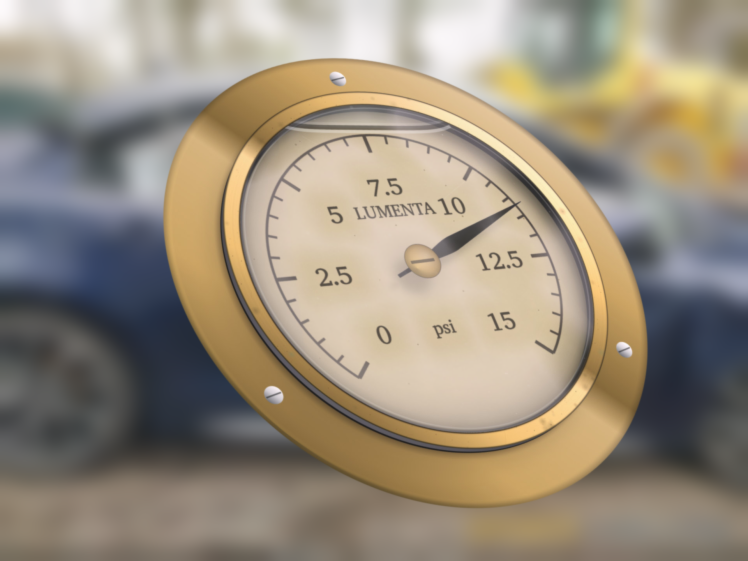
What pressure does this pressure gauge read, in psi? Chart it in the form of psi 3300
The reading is psi 11.25
